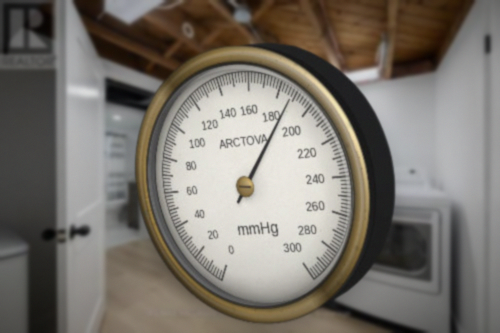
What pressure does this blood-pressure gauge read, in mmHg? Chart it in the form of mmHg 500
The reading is mmHg 190
